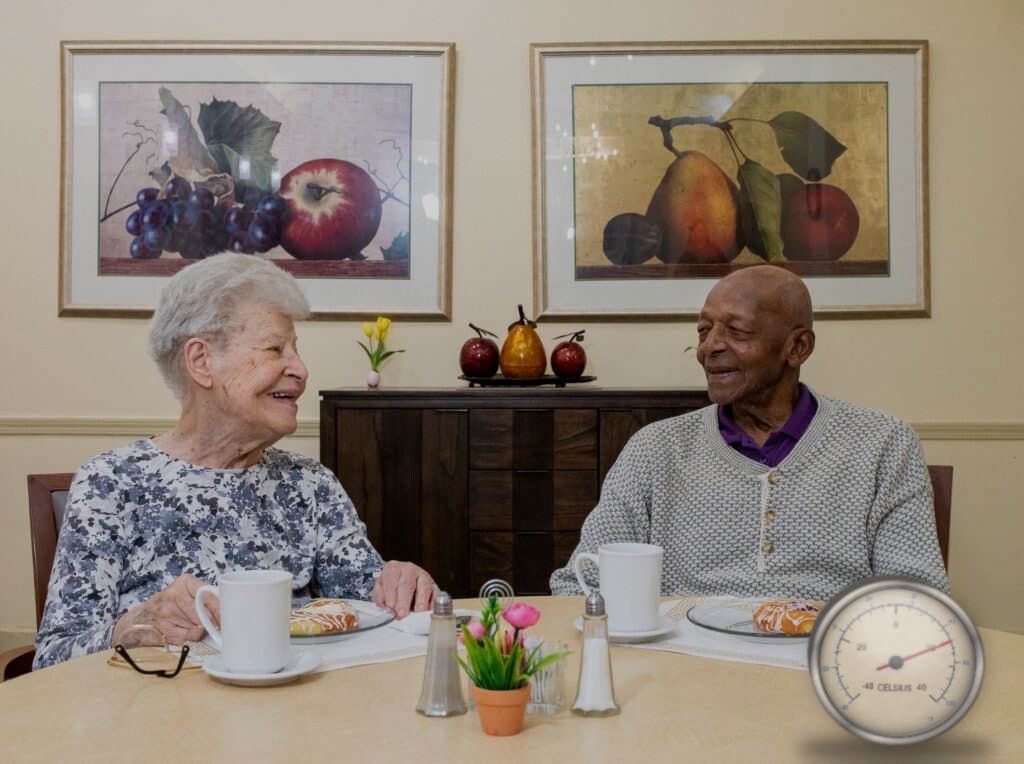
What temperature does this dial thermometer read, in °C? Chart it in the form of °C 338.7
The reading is °C 20
